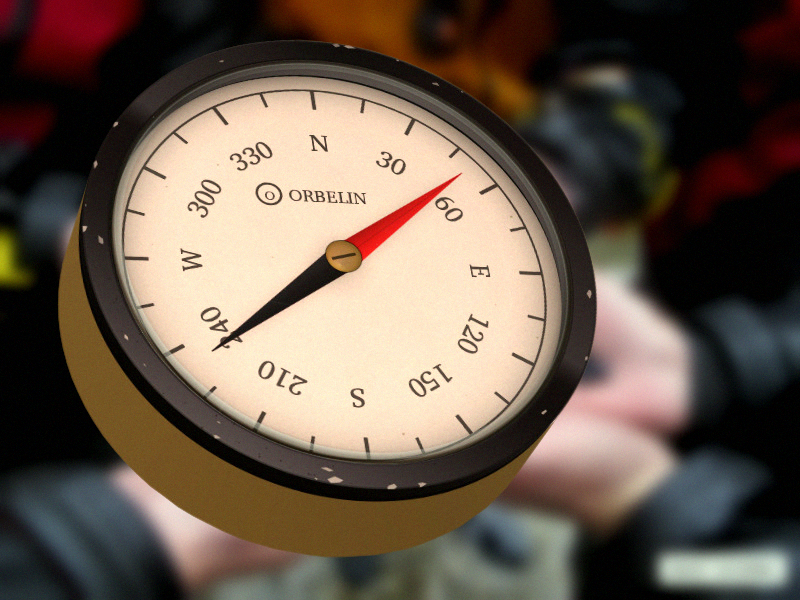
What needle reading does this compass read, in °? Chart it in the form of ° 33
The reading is ° 52.5
